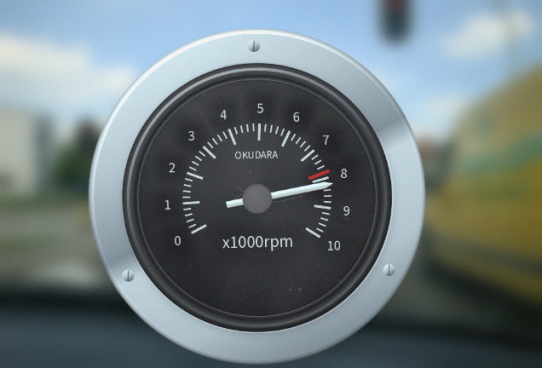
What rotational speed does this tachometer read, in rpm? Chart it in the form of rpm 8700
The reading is rpm 8200
